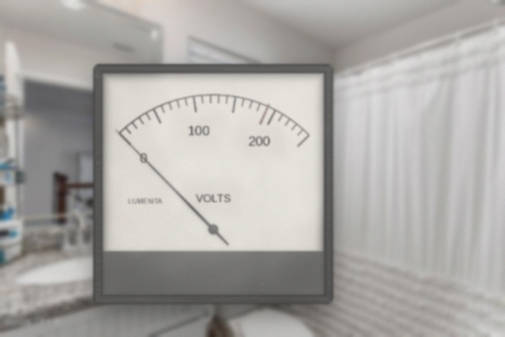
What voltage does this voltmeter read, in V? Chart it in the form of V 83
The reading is V 0
